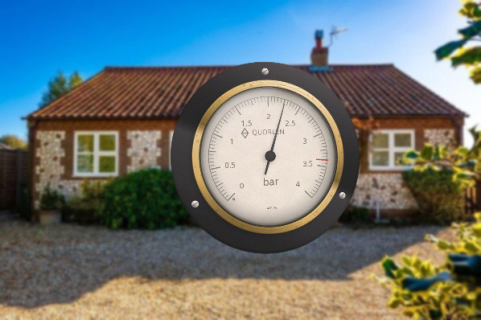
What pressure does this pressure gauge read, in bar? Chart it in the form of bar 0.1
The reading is bar 2.25
